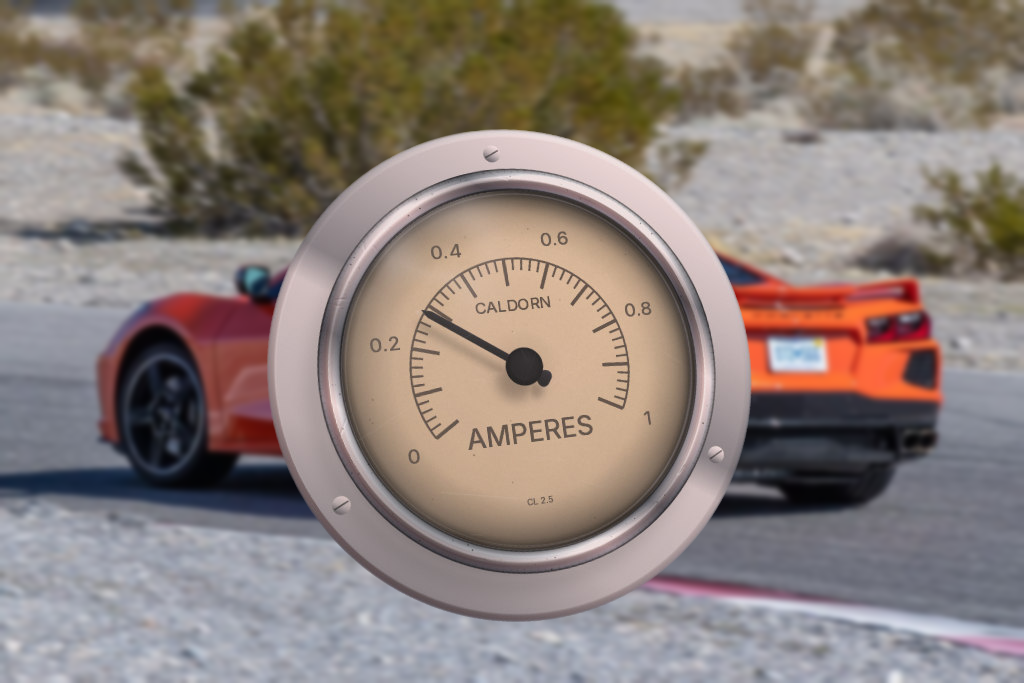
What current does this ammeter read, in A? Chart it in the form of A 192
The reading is A 0.28
